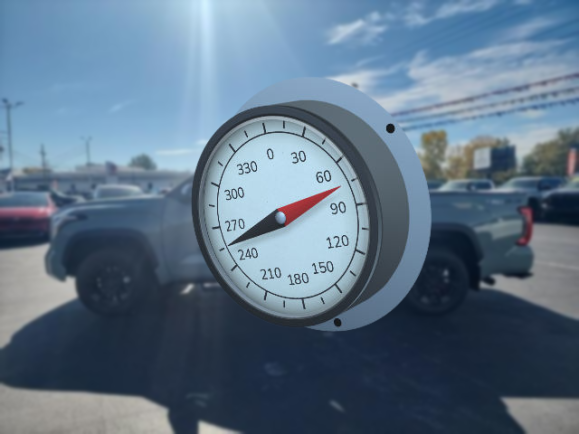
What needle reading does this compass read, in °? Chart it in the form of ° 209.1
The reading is ° 75
